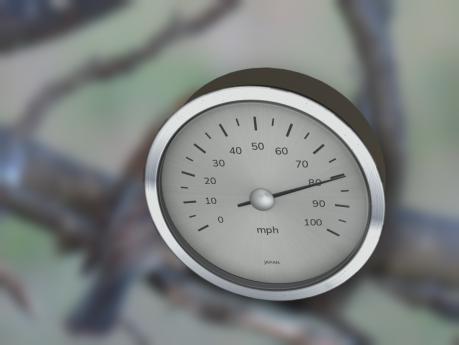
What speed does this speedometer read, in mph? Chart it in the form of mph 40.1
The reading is mph 80
